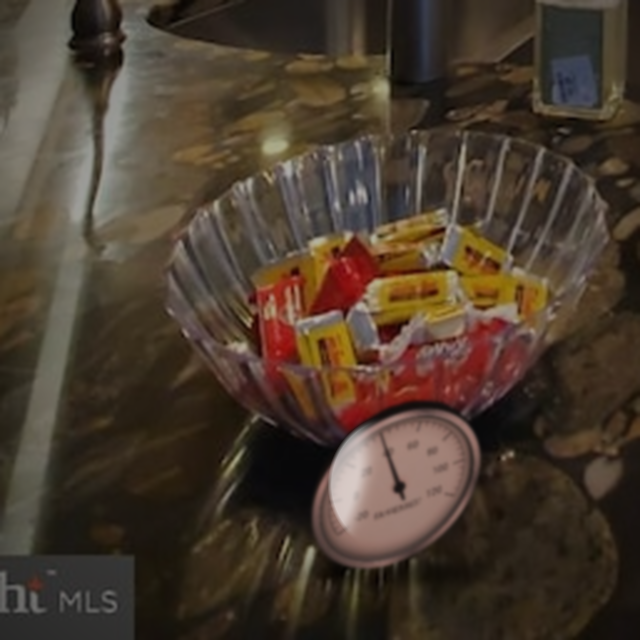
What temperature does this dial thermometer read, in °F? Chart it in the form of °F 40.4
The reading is °F 40
